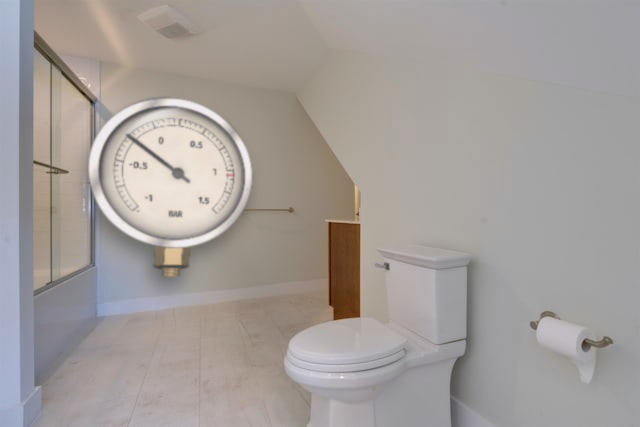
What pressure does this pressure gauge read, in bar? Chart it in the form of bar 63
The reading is bar -0.25
